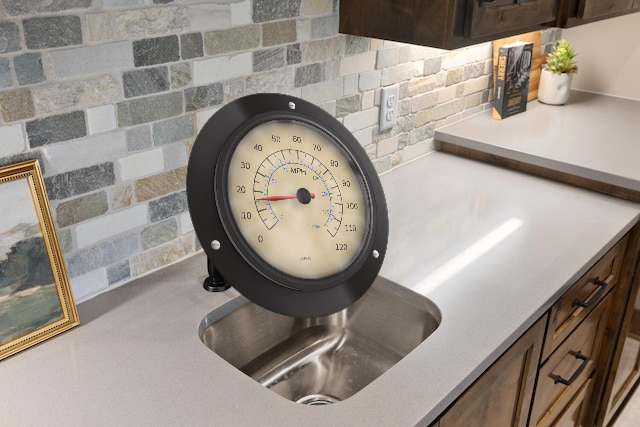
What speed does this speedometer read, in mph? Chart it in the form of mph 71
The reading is mph 15
